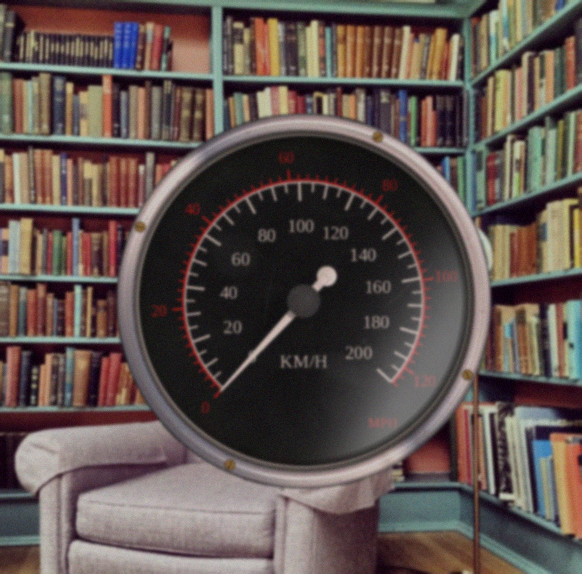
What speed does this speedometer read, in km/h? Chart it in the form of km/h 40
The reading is km/h 0
